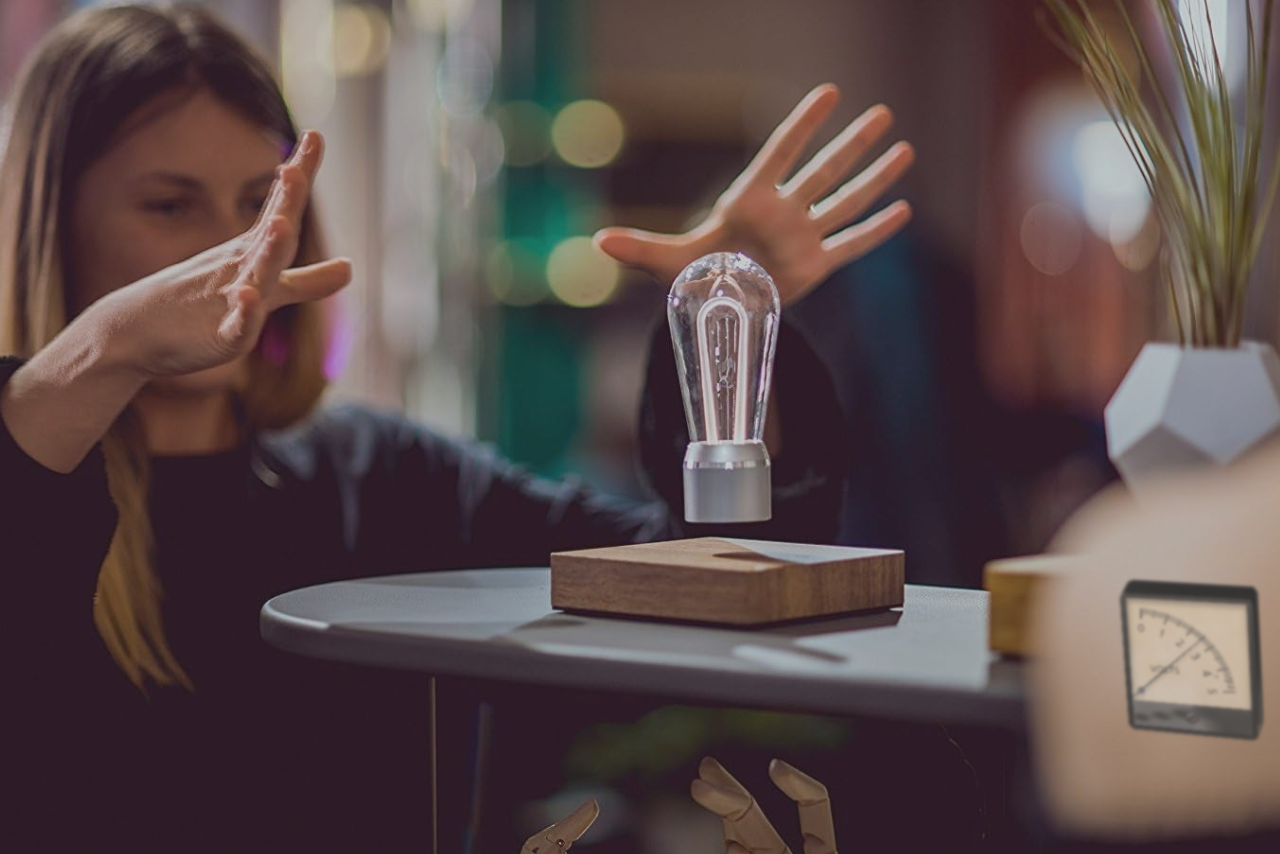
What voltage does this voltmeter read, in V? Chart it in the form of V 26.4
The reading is V 2.5
